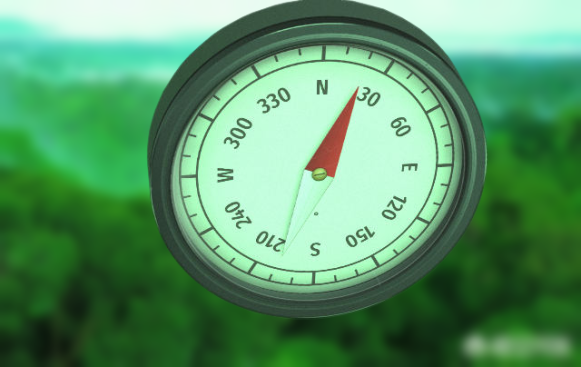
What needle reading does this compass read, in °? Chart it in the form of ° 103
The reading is ° 20
